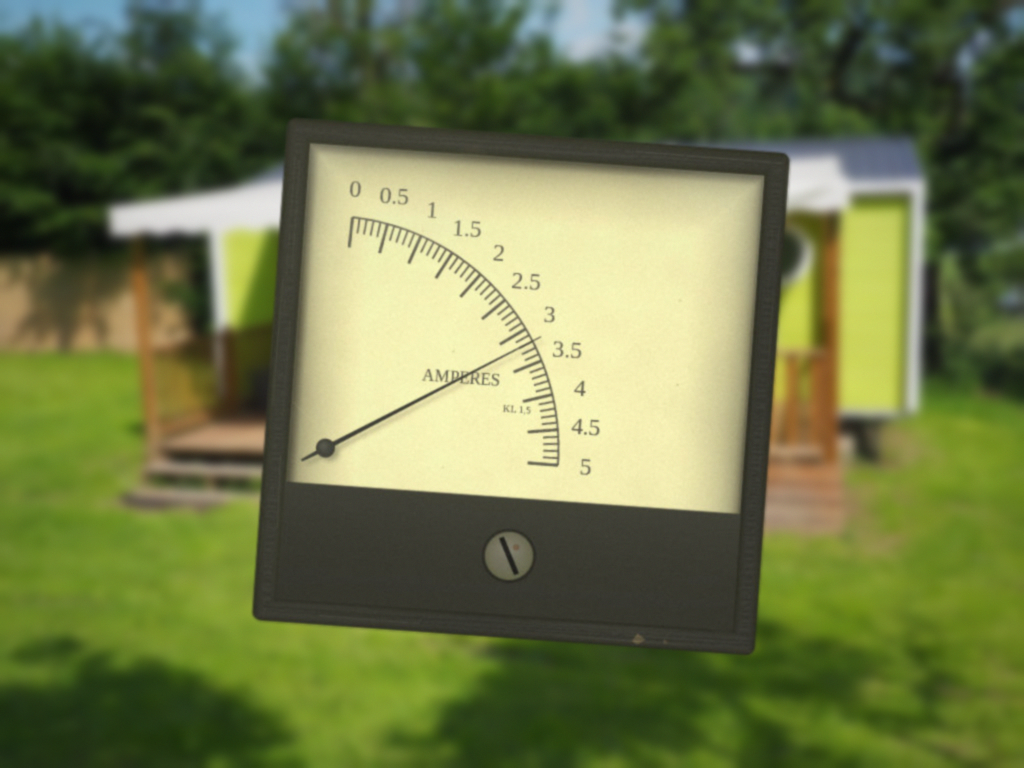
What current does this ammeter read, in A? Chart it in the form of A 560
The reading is A 3.2
